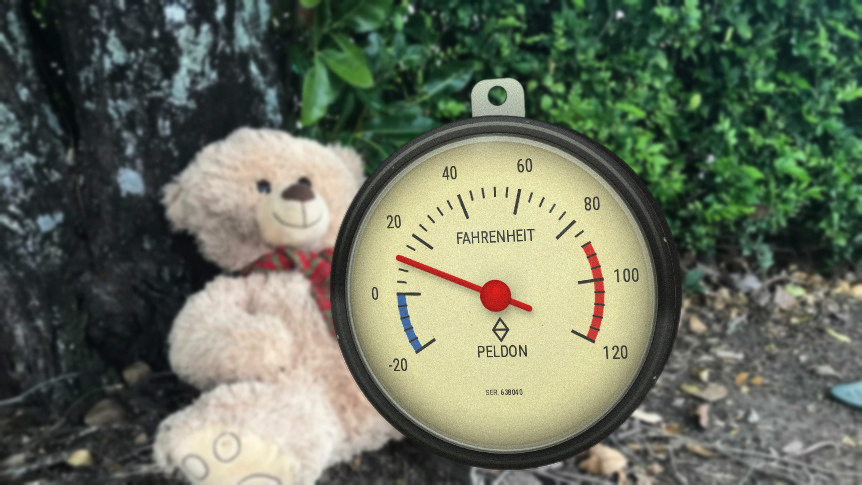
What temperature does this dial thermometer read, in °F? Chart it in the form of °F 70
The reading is °F 12
